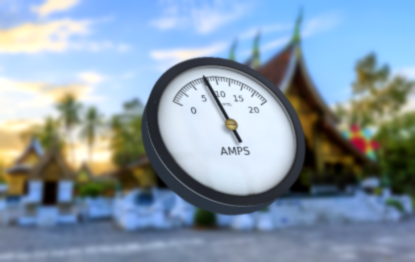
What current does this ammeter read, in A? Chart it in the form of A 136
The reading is A 7.5
